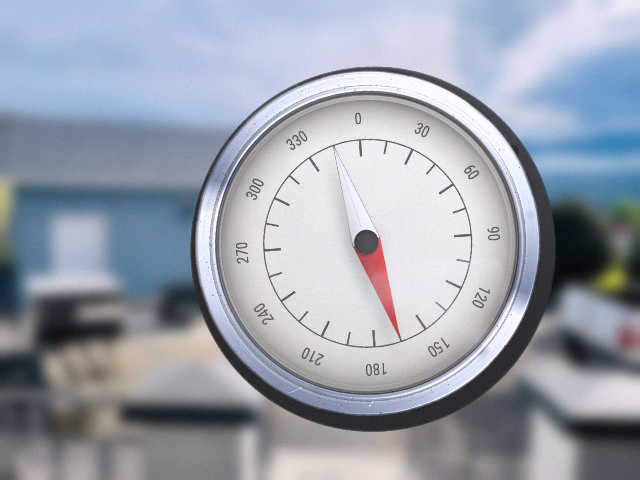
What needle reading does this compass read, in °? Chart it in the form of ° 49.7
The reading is ° 165
